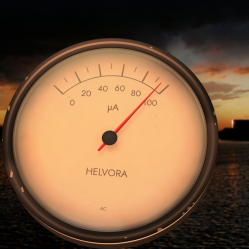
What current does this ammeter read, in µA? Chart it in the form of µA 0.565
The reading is µA 95
